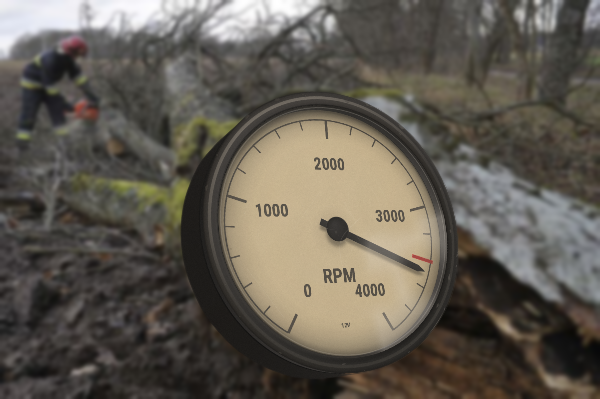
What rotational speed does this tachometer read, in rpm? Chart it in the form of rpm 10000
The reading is rpm 3500
